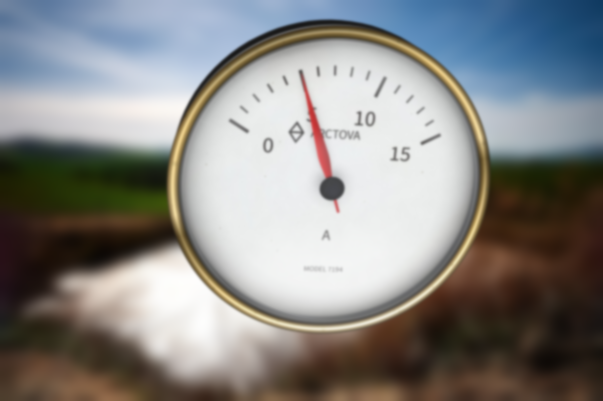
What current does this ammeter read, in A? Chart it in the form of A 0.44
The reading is A 5
